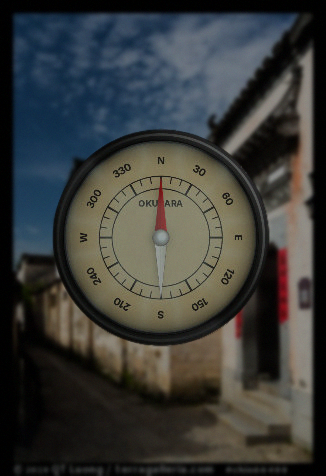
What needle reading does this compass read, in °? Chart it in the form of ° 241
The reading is ° 0
